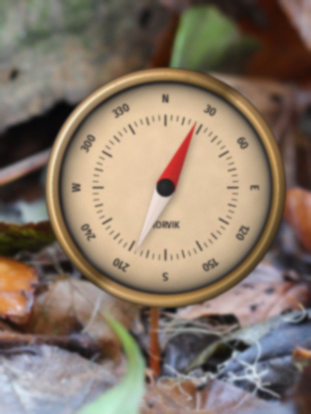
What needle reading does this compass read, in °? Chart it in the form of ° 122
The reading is ° 25
